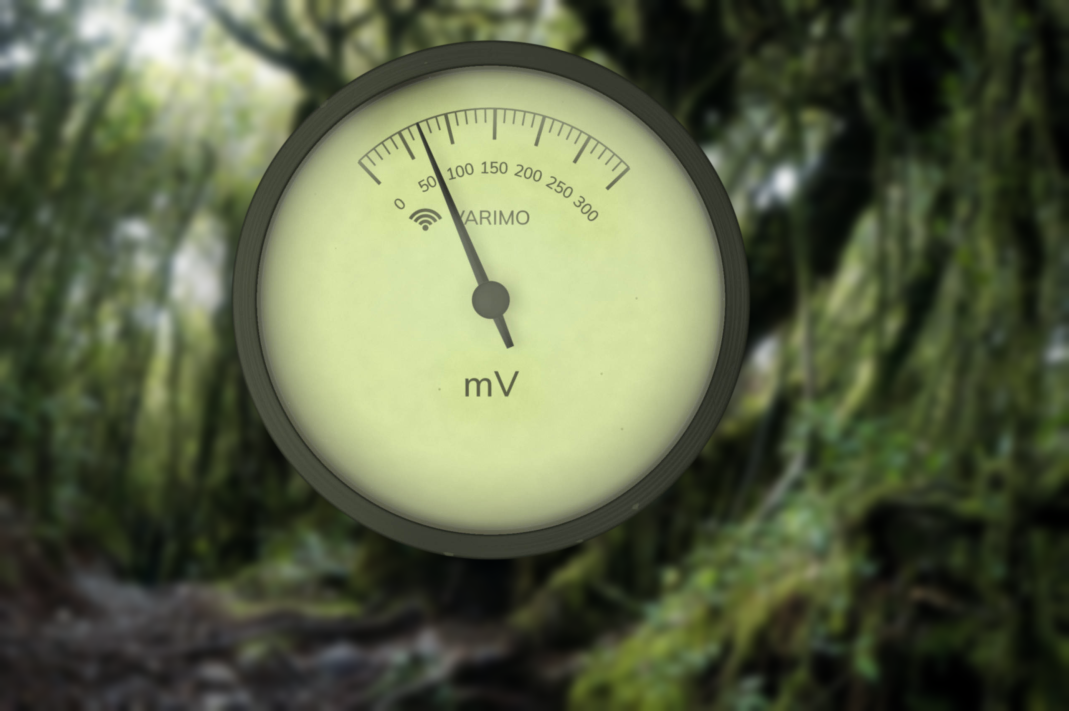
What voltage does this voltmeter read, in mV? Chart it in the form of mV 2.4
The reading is mV 70
